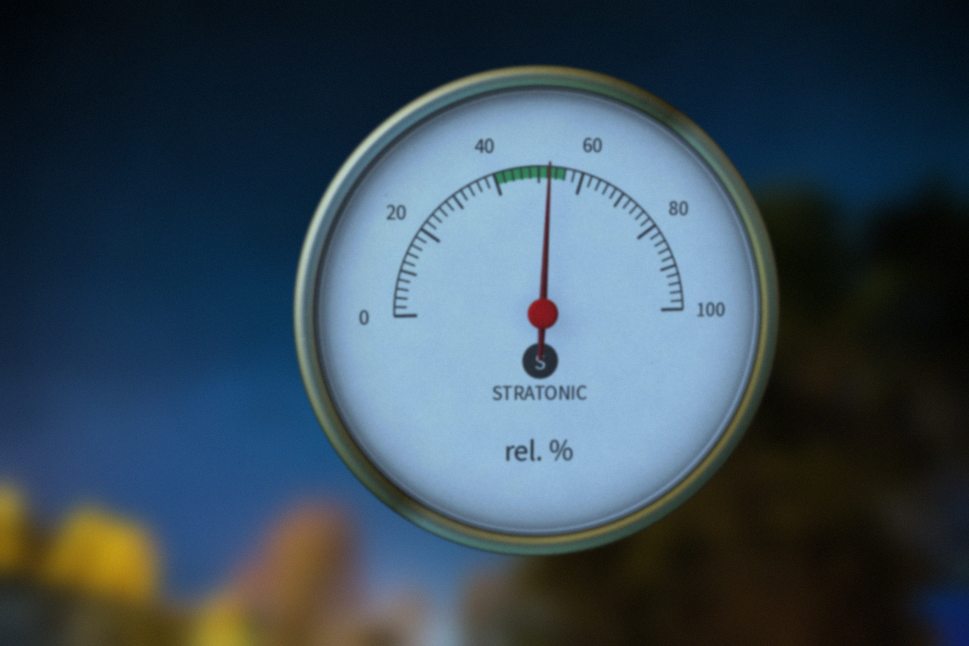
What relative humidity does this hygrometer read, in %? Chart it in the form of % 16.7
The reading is % 52
